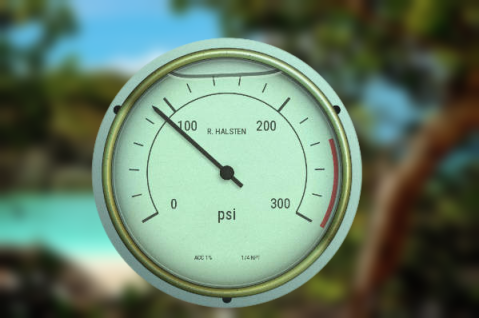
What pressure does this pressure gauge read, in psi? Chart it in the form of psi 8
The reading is psi 90
